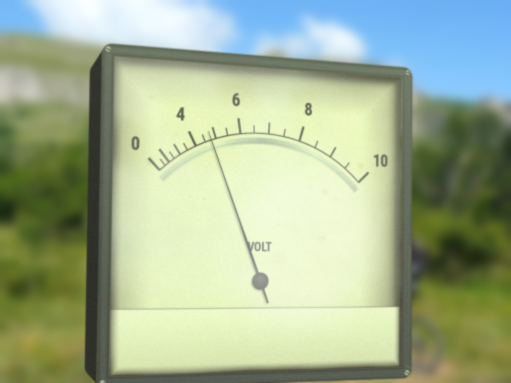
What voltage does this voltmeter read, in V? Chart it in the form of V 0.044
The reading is V 4.75
